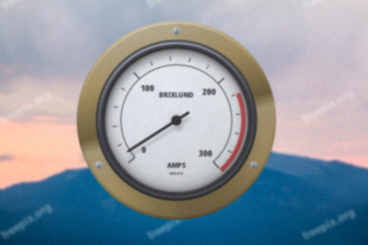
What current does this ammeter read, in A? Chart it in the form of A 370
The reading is A 10
